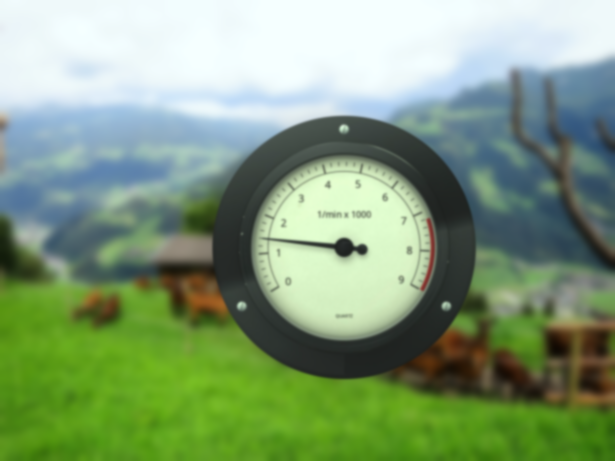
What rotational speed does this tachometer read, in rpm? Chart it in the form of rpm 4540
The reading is rpm 1400
